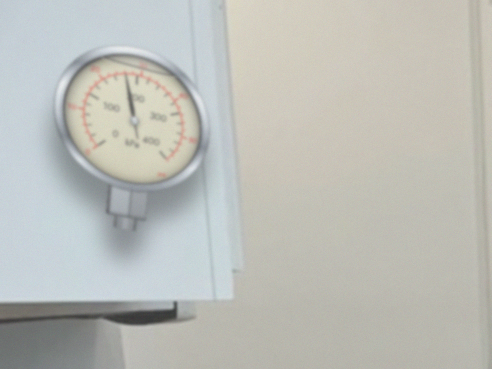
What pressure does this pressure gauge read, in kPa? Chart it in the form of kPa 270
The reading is kPa 180
